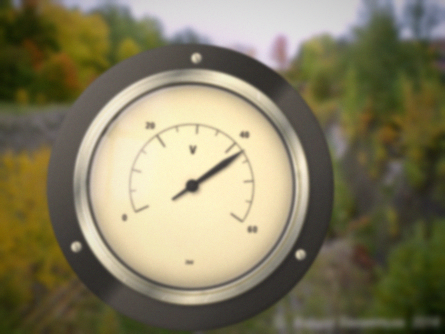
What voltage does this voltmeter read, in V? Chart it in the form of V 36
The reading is V 42.5
